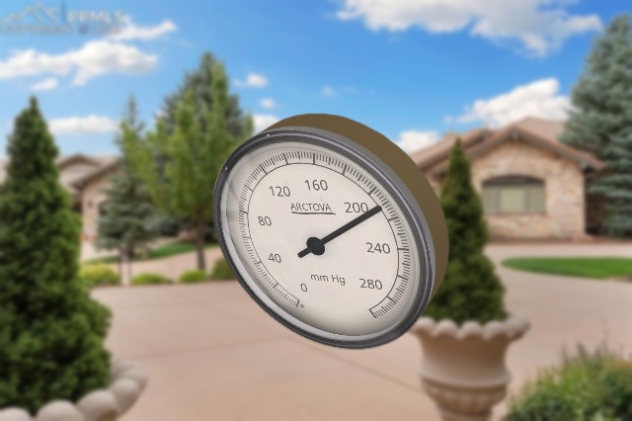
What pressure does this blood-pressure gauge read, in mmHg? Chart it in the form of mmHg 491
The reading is mmHg 210
